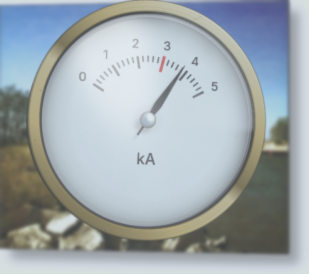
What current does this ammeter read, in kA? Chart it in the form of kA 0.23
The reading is kA 3.8
